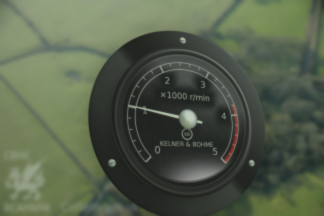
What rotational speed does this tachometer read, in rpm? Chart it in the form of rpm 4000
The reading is rpm 1000
